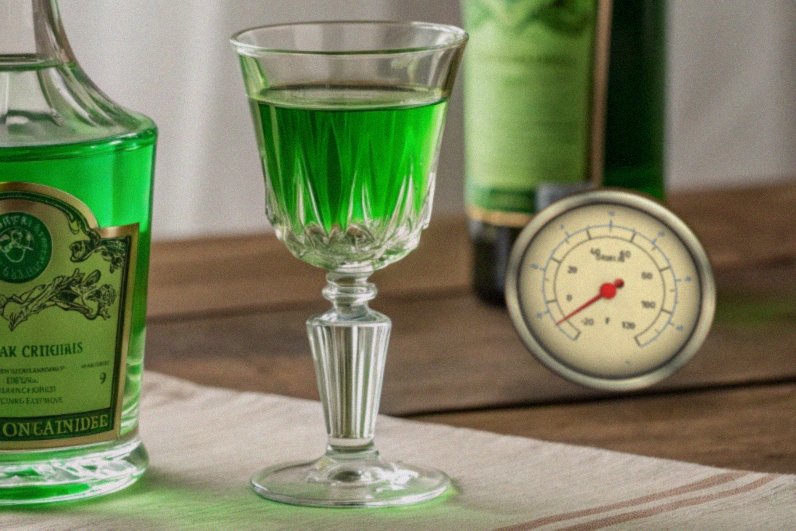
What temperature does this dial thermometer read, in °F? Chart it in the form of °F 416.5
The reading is °F -10
